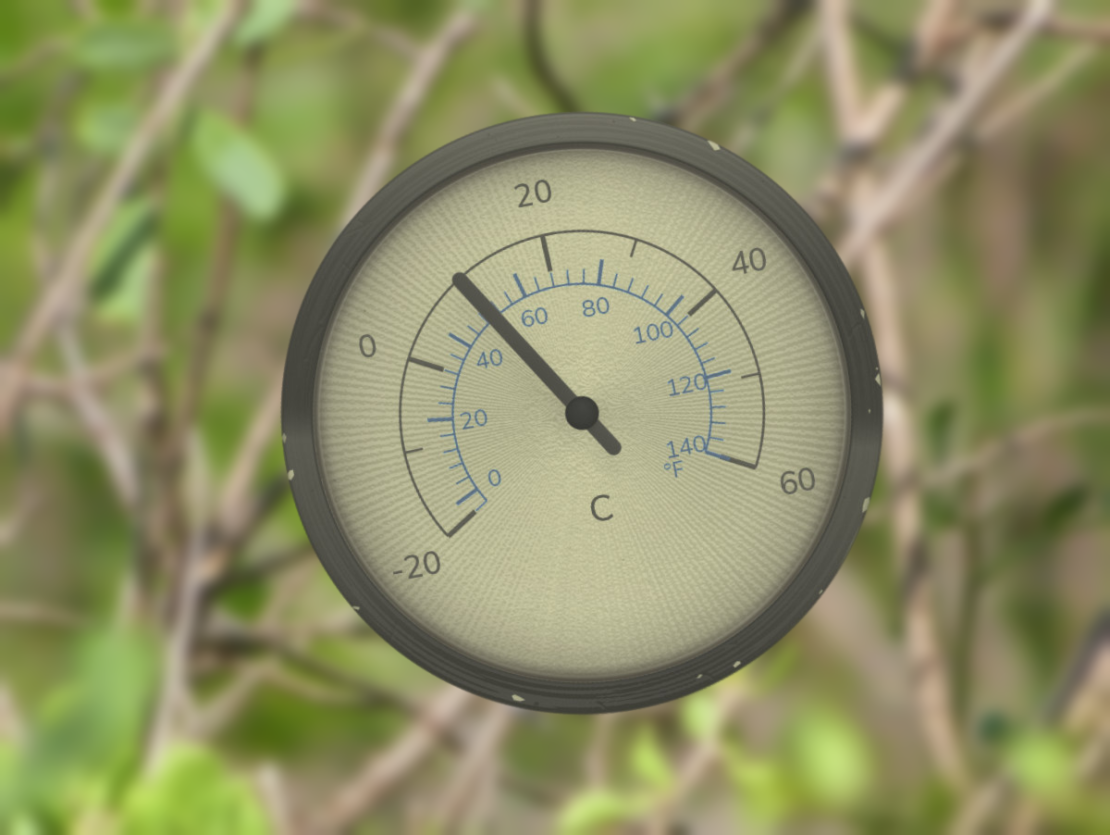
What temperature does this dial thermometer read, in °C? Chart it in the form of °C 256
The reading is °C 10
